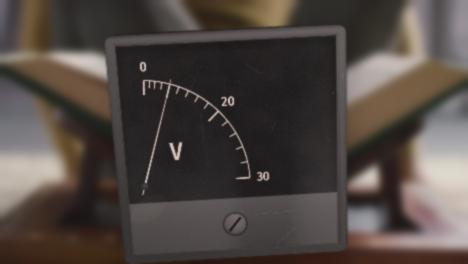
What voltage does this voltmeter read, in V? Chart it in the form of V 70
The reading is V 10
